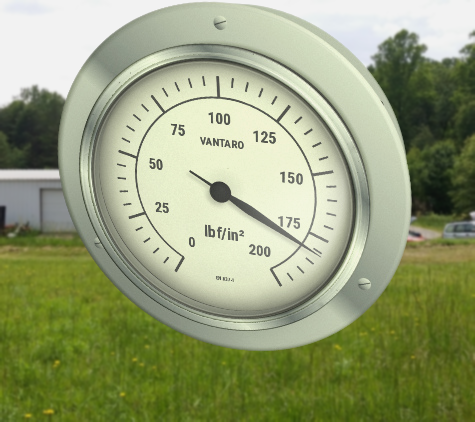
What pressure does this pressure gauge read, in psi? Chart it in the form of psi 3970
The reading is psi 180
